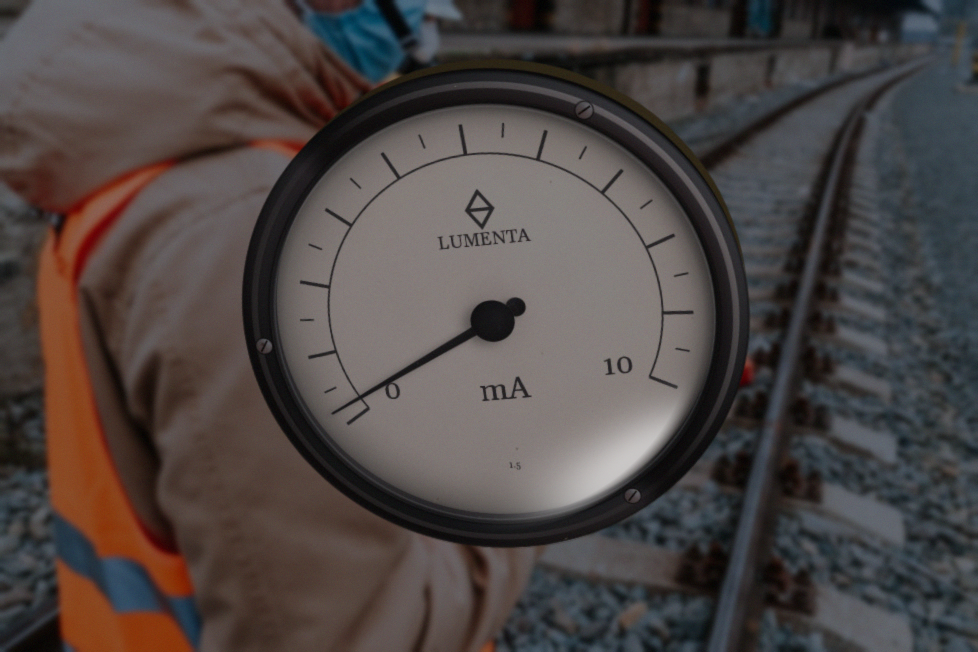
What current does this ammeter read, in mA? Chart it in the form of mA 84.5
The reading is mA 0.25
